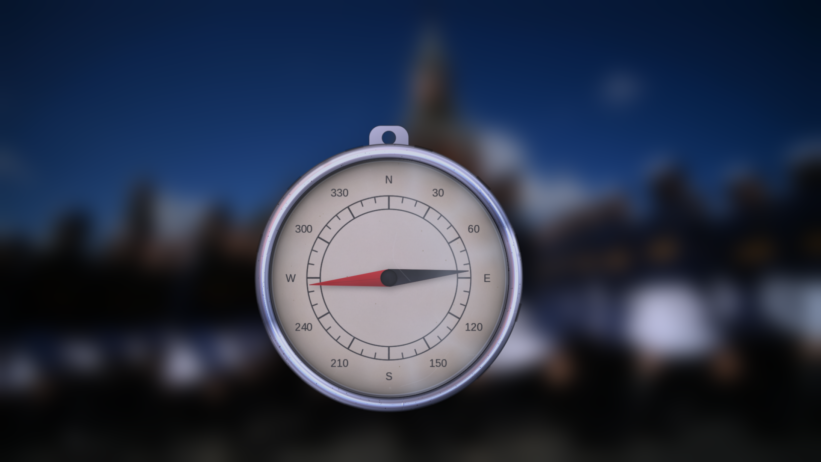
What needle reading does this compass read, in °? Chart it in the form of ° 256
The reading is ° 265
